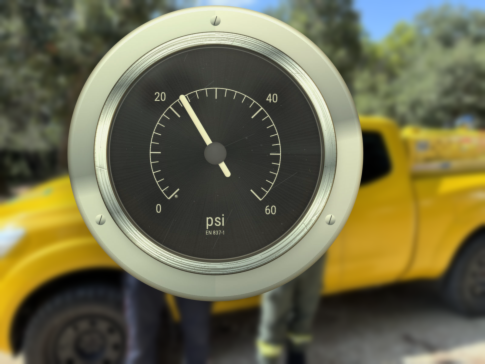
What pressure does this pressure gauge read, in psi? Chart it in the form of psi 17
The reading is psi 23
